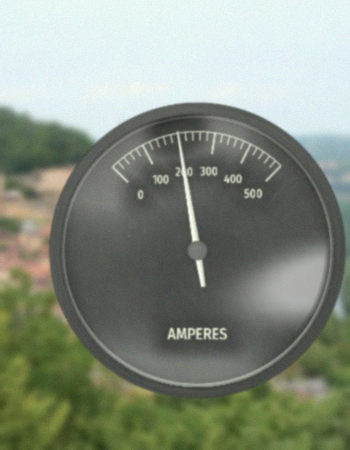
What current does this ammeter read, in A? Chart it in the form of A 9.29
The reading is A 200
